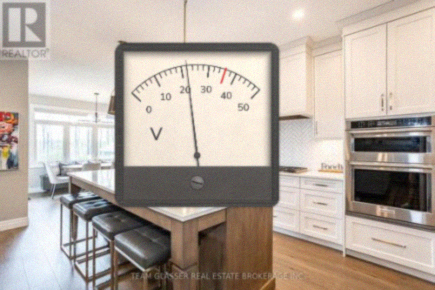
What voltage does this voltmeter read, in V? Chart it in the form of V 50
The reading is V 22
